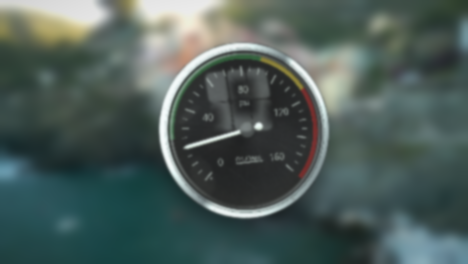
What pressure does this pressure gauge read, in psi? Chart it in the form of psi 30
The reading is psi 20
